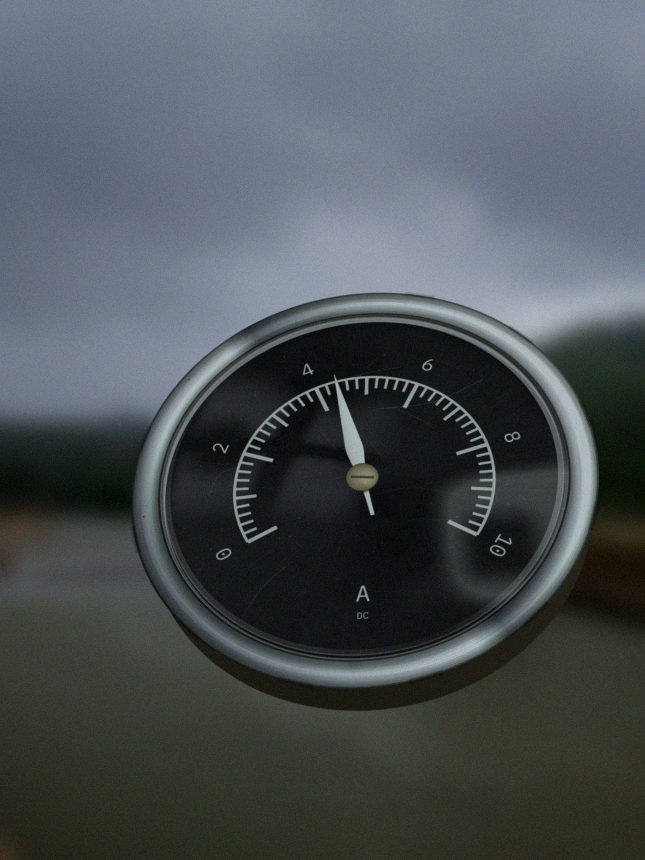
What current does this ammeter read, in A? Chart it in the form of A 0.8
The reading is A 4.4
